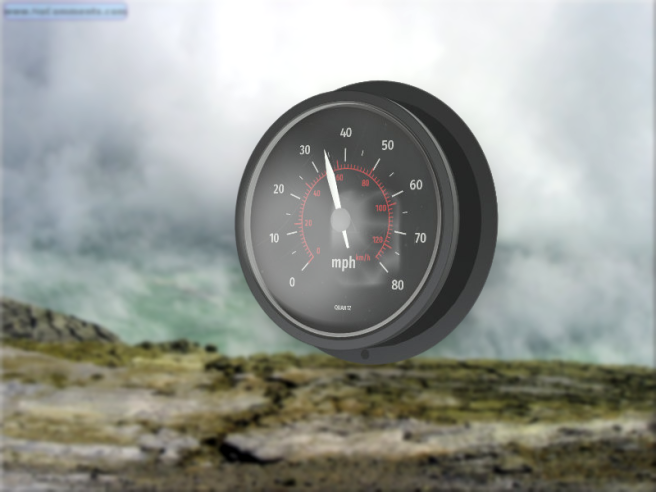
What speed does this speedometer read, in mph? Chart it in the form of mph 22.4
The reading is mph 35
